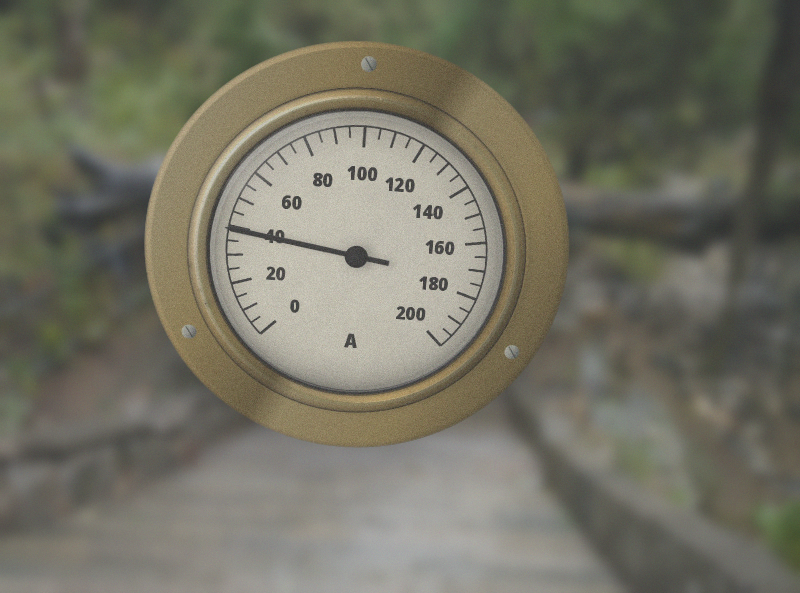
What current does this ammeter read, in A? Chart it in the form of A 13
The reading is A 40
